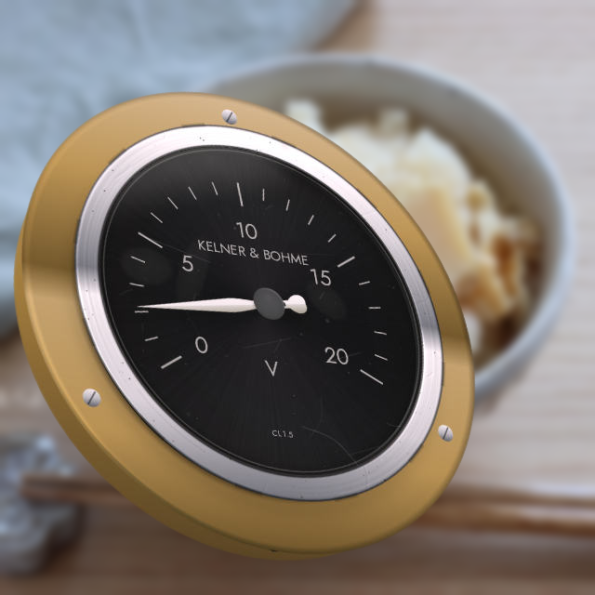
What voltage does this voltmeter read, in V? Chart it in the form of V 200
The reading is V 2
